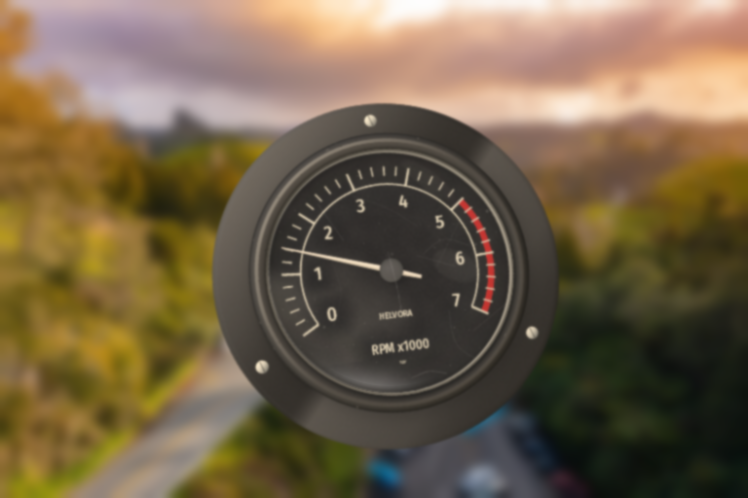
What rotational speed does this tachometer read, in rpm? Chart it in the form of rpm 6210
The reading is rpm 1400
